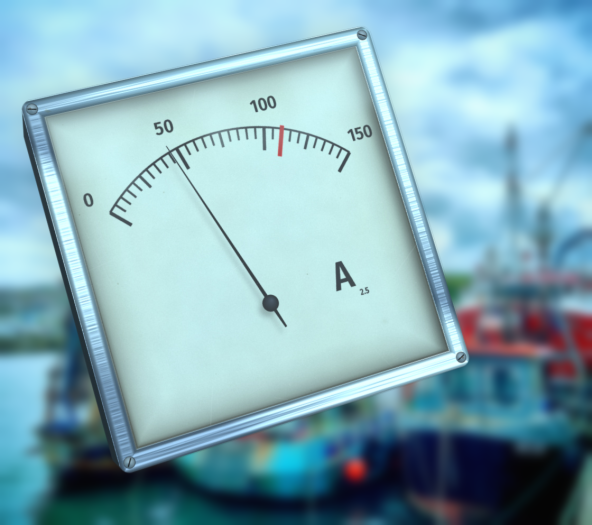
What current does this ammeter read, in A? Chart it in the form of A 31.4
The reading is A 45
